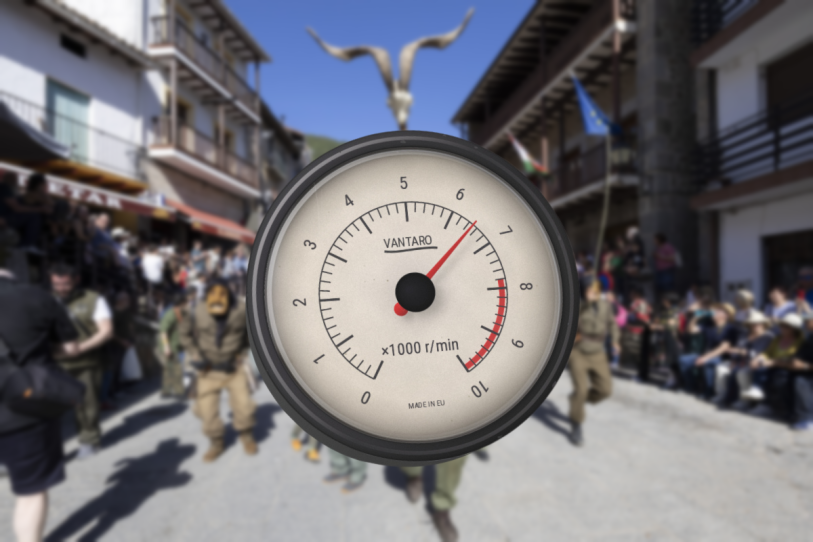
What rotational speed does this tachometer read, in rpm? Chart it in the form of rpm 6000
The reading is rpm 6500
